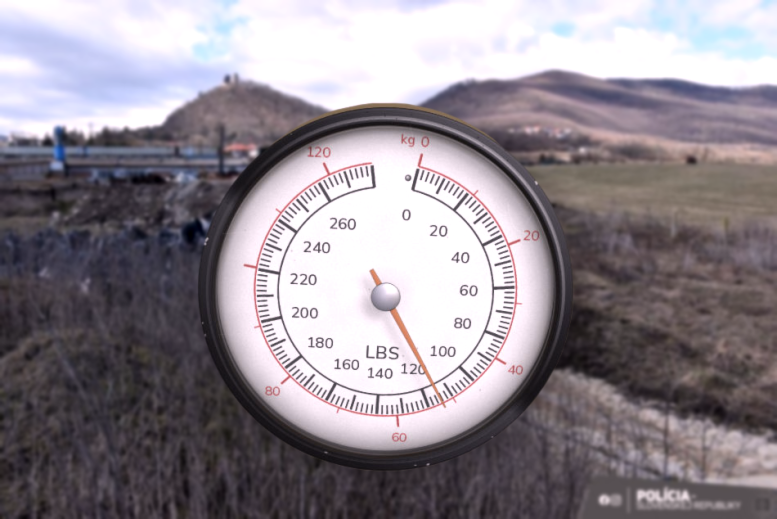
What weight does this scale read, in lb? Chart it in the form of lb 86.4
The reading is lb 114
